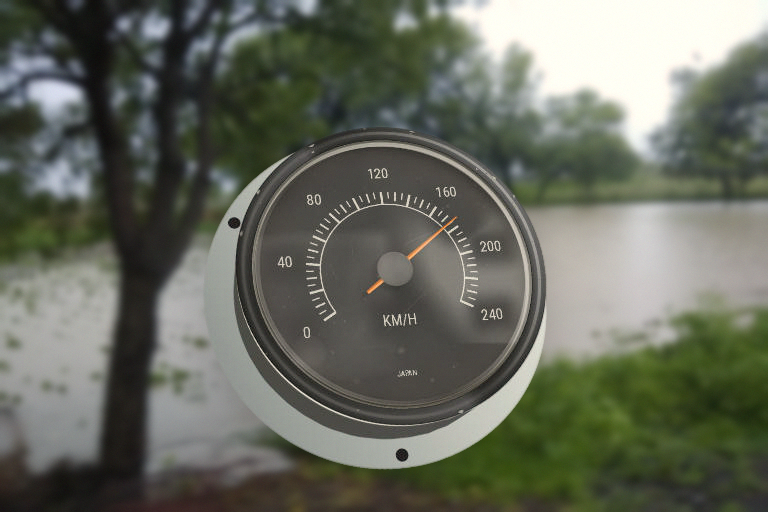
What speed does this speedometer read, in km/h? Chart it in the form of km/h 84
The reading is km/h 175
